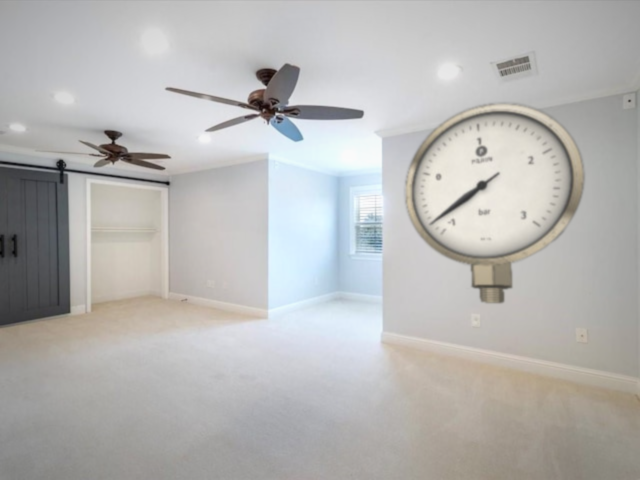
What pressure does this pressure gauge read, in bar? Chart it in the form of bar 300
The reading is bar -0.8
